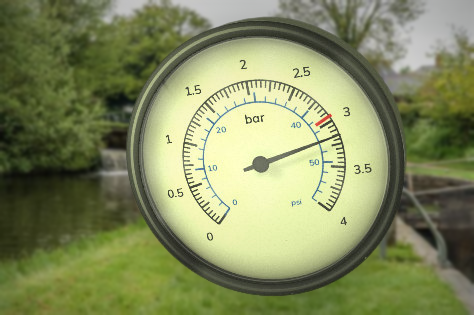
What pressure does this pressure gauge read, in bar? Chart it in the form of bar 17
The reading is bar 3.15
